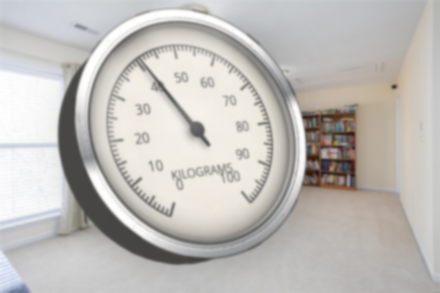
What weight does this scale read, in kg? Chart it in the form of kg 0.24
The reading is kg 40
